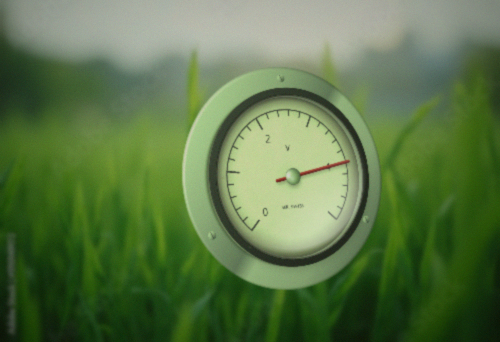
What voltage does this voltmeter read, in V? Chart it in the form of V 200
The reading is V 4
